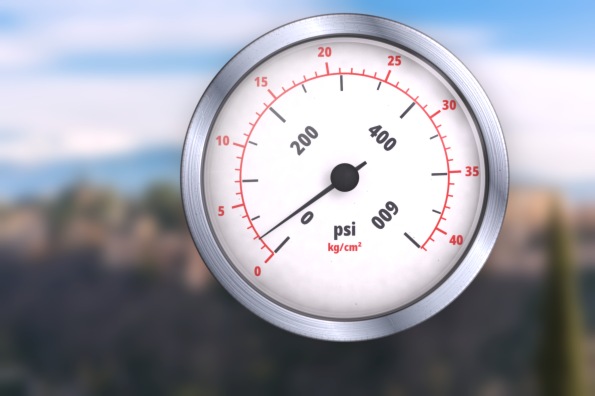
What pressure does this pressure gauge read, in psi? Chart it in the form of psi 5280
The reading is psi 25
